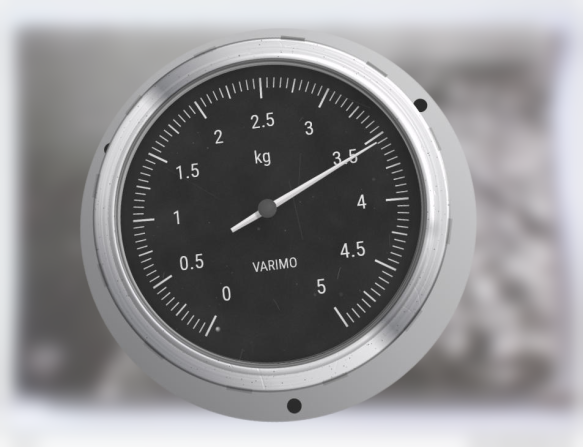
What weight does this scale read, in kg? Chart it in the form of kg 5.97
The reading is kg 3.55
